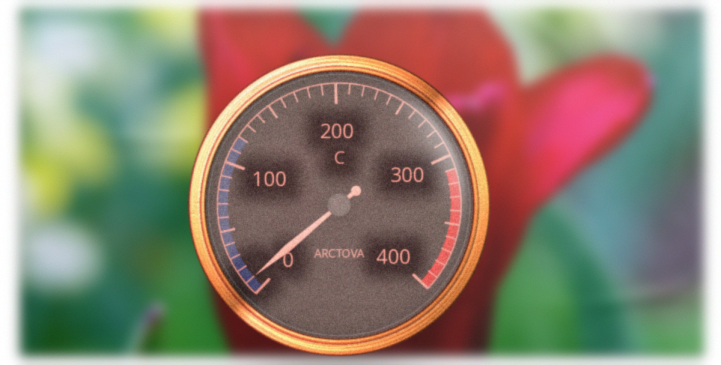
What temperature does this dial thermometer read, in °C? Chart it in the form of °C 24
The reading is °C 10
